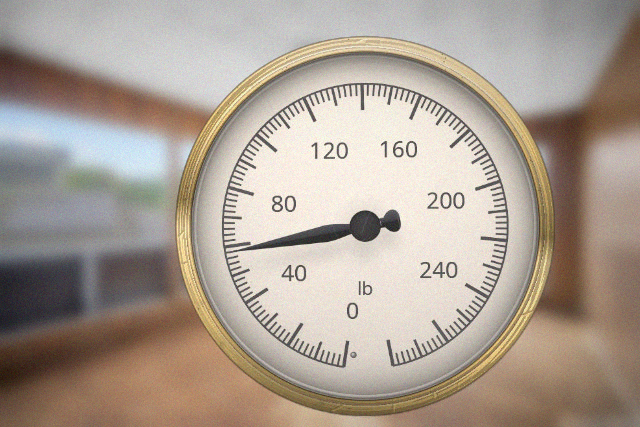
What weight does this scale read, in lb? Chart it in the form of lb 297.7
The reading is lb 58
